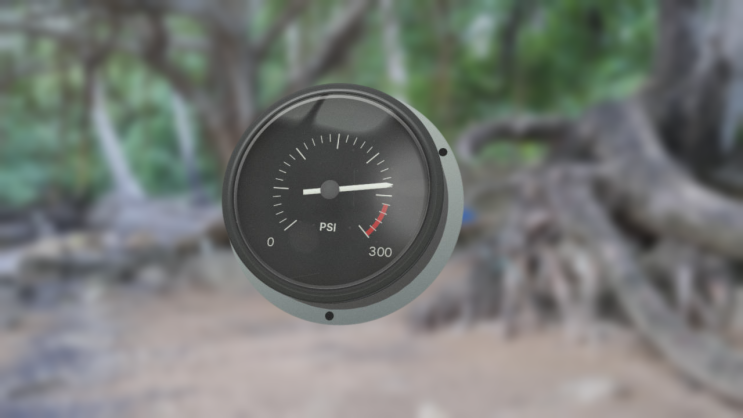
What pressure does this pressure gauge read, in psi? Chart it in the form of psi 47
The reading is psi 240
